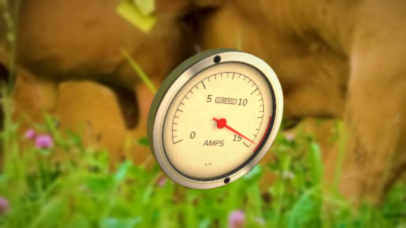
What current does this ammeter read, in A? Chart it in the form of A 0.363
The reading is A 14.5
